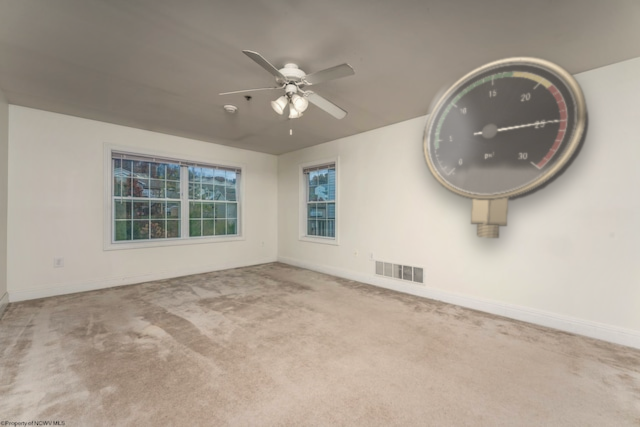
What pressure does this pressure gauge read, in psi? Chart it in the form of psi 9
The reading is psi 25
